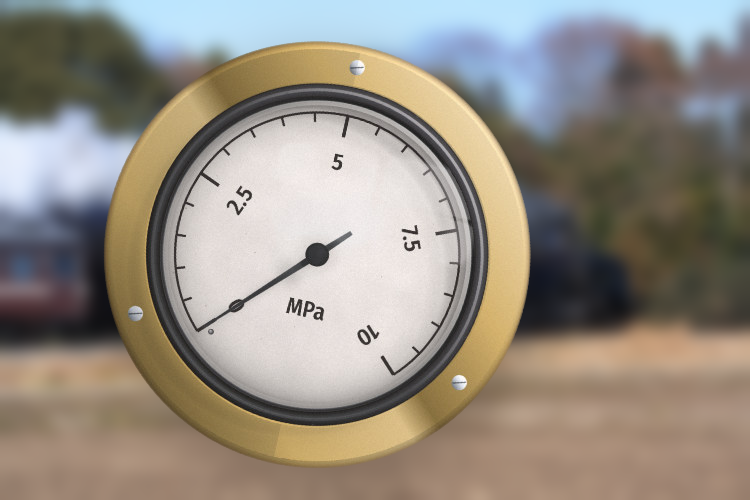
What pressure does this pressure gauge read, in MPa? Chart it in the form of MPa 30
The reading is MPa 0
